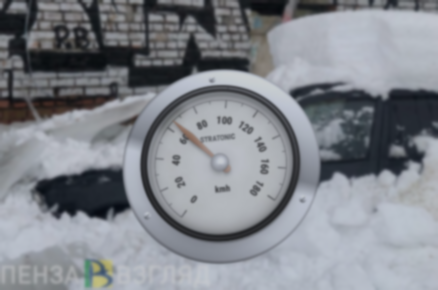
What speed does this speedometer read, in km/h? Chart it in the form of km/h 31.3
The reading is km/h 65
